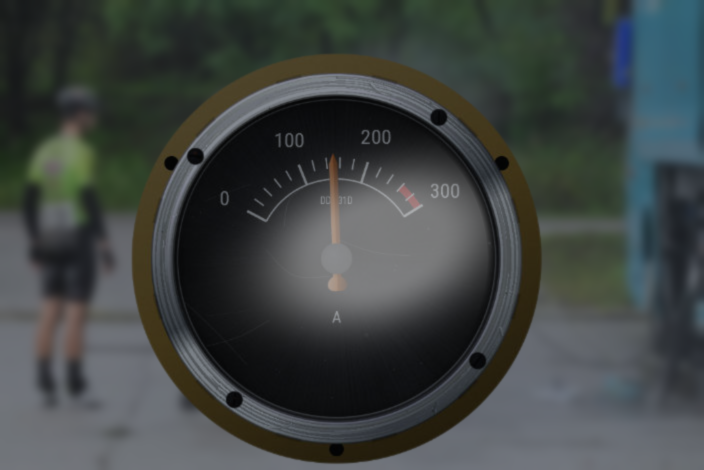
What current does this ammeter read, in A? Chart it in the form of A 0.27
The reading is A 150
